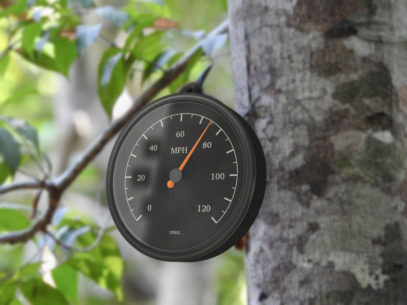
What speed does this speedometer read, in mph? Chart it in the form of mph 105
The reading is mph 75
